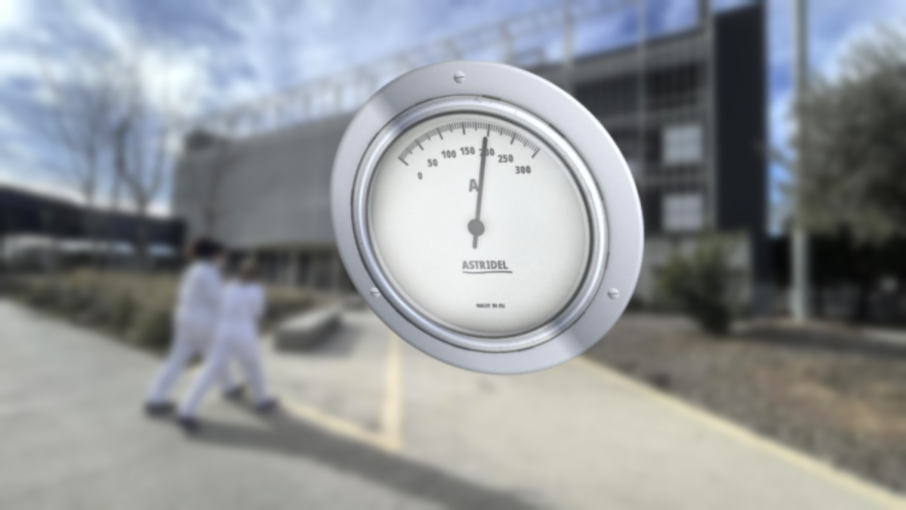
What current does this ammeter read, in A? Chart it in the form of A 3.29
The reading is A 200
